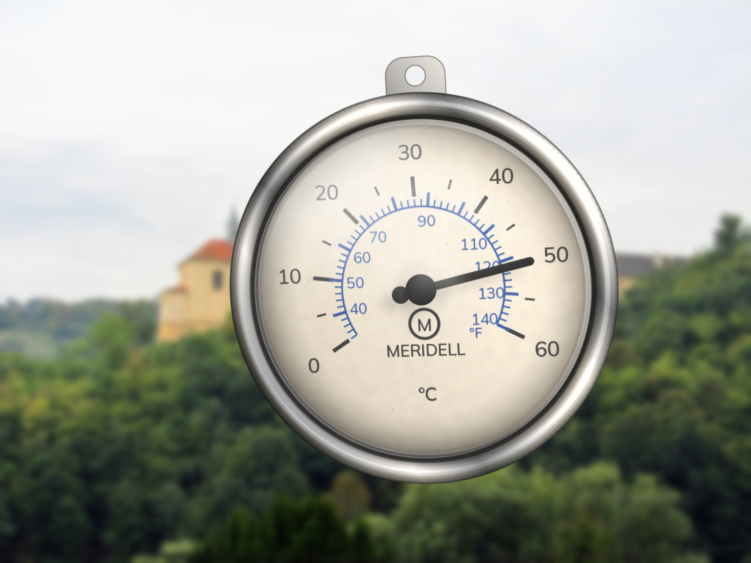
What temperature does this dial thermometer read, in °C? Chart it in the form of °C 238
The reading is °C 50
